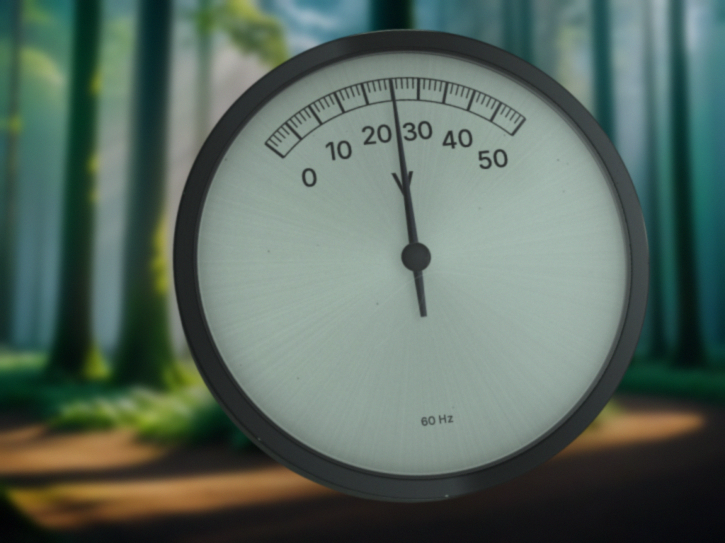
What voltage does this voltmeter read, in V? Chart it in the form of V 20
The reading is V 25
